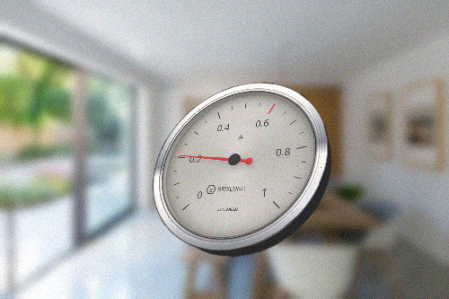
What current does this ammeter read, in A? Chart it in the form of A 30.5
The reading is A 0.2
